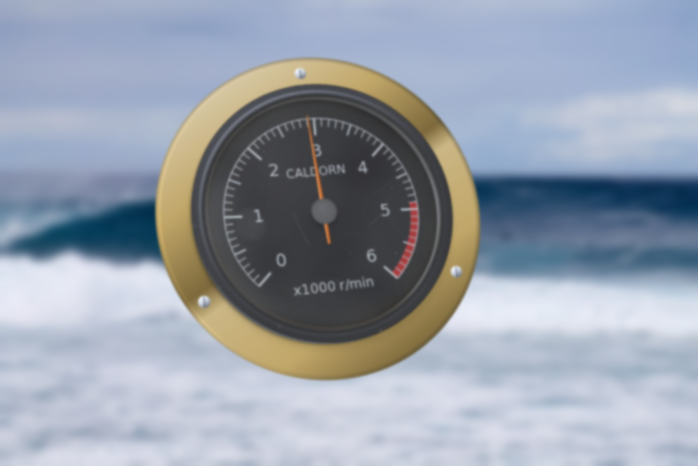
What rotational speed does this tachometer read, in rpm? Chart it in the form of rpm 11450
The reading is rpm 2900
